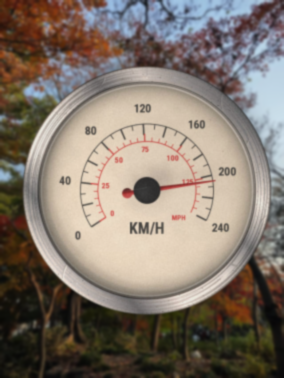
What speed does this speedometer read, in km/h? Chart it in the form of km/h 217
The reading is km/h 205
